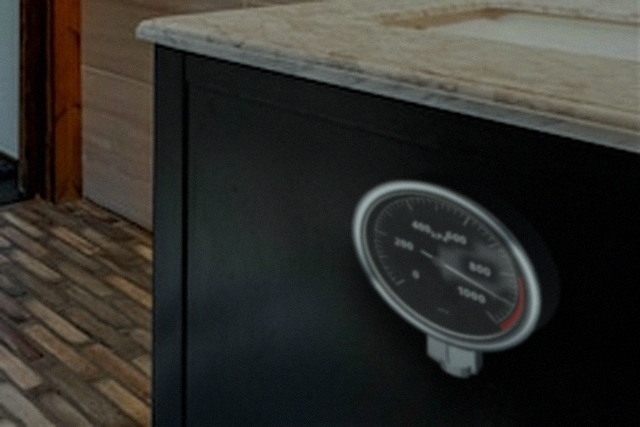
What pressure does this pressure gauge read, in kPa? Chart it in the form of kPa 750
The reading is kPa 900
